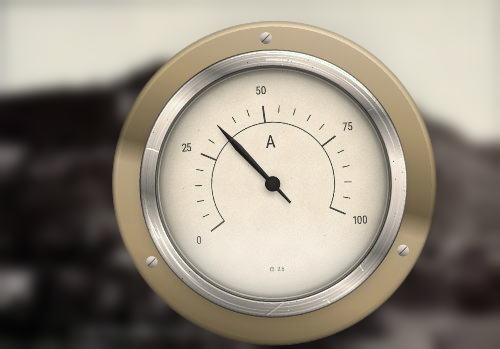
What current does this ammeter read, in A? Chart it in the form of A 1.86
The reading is A 35
